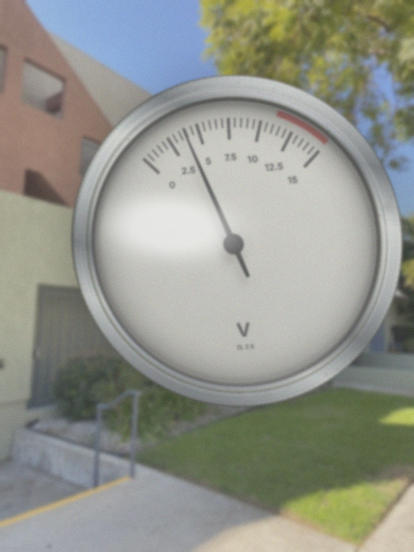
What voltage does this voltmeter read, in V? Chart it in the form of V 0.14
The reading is V 4
